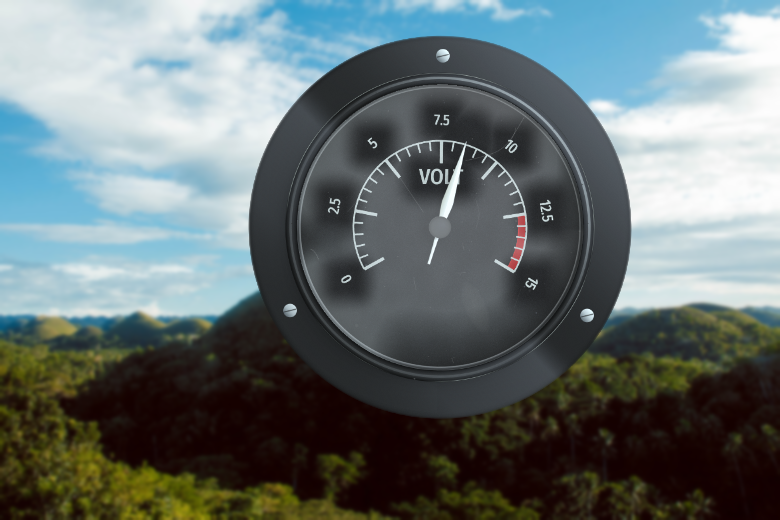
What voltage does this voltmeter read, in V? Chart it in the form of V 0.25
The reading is V 8.5
